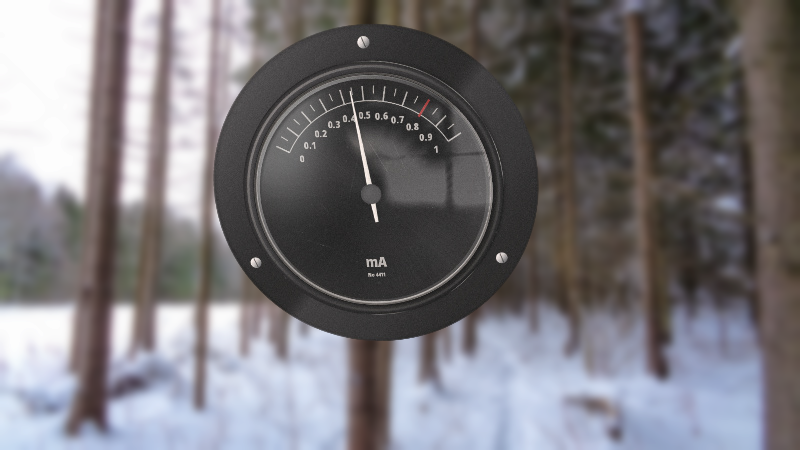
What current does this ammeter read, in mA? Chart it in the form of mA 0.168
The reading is mA 0.45
